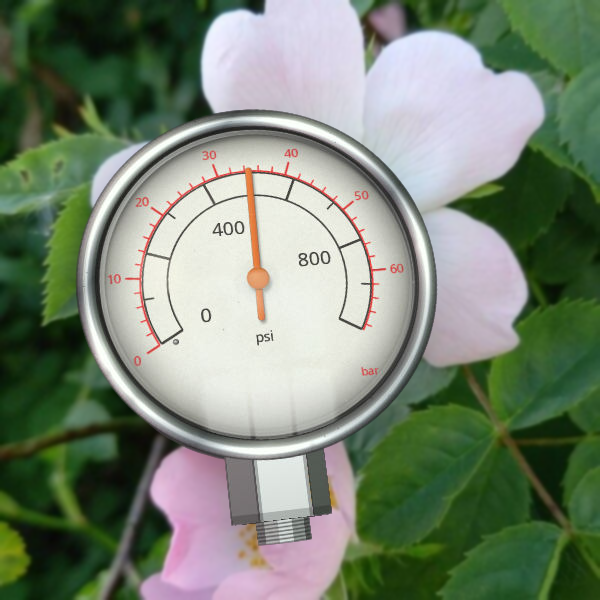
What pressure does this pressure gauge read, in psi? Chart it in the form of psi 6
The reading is psi 500
